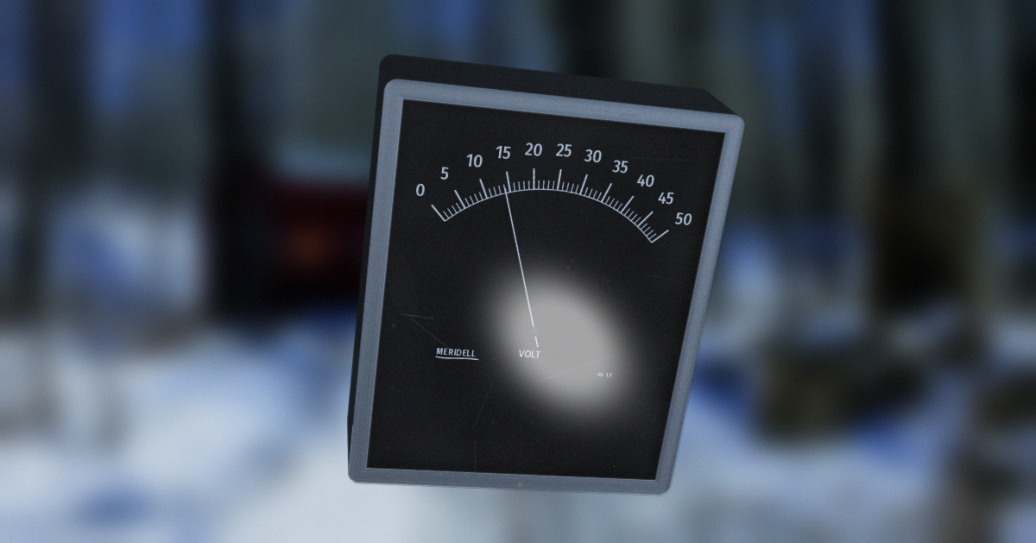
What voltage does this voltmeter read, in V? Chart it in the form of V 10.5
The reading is V 14
